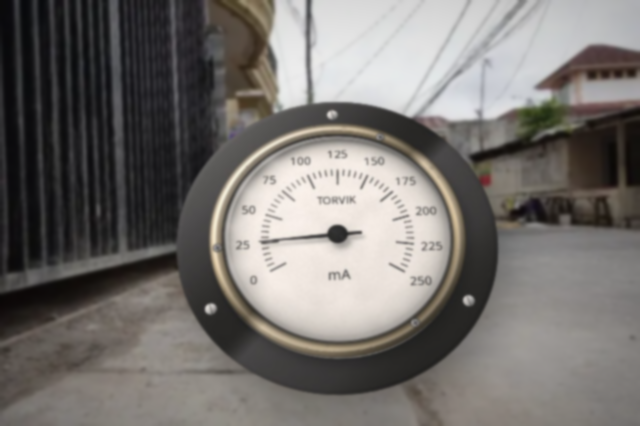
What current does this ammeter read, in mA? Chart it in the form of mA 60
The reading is mA 25
